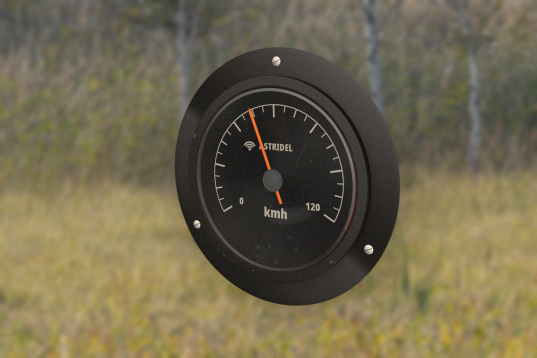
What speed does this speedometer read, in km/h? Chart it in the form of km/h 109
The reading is km/h 50
